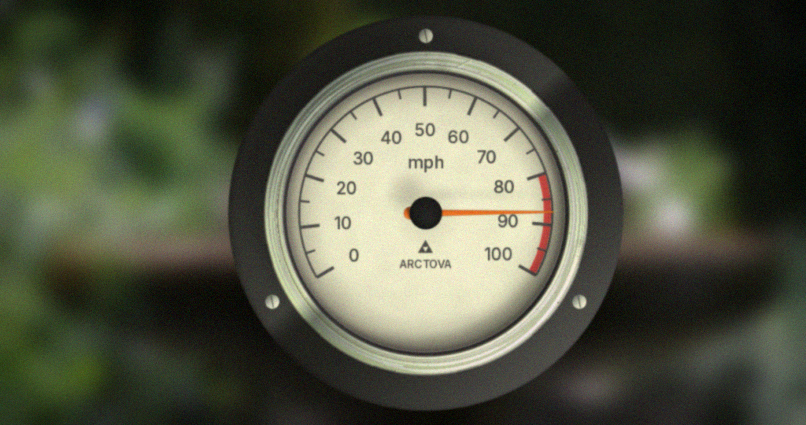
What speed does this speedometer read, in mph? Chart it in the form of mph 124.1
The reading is mph 87.5
